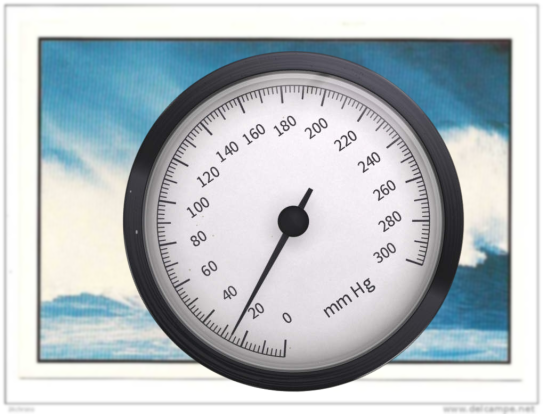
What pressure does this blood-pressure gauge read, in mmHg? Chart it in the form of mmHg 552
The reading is mmHg 26
